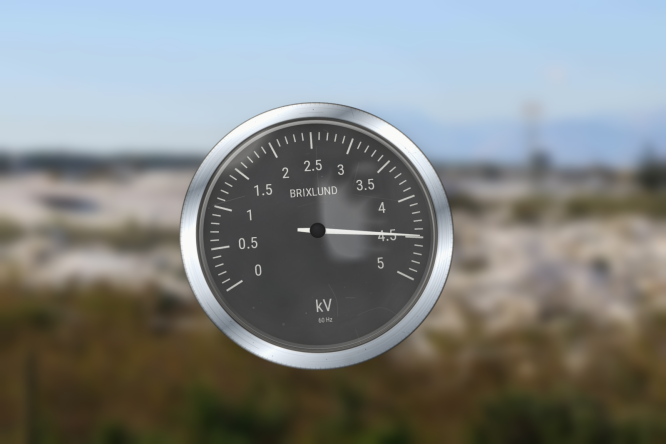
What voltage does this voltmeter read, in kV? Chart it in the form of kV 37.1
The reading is kV 4.5
